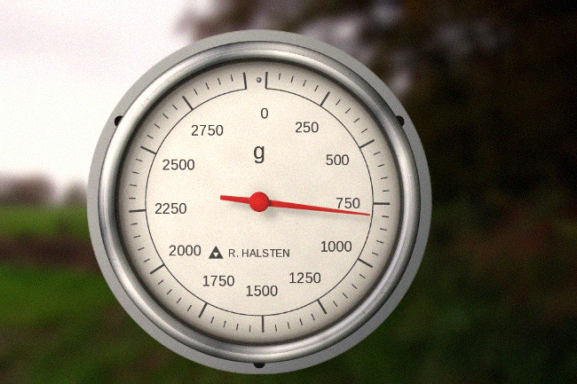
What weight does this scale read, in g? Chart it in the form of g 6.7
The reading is g 800
